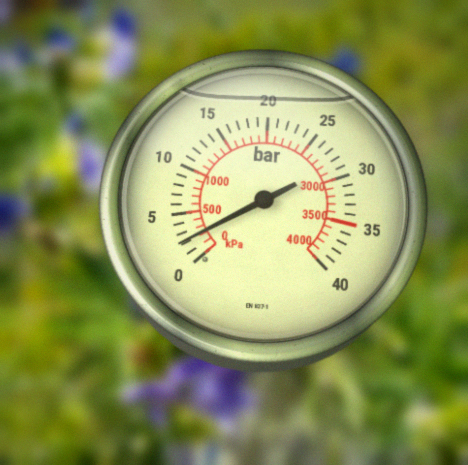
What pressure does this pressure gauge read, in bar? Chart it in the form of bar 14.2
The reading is bar 2
